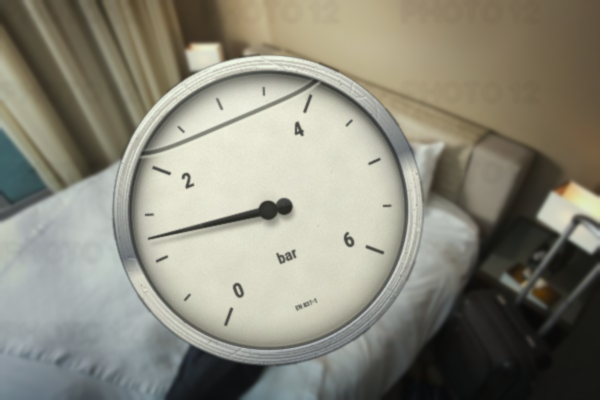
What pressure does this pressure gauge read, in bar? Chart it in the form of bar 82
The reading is bar 1.25
